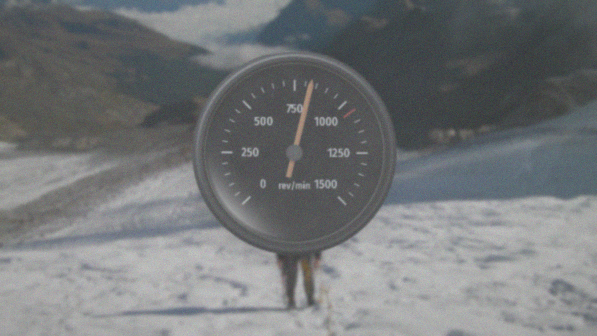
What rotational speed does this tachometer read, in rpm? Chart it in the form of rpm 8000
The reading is rpm 825
